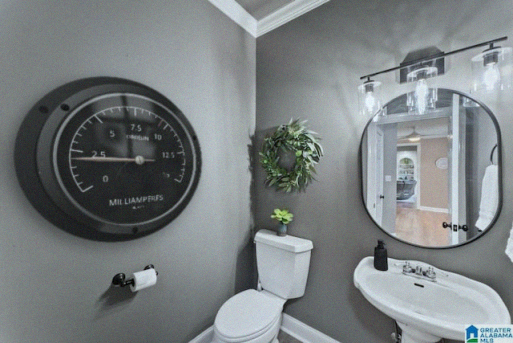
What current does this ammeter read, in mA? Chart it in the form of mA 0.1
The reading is mA 2
